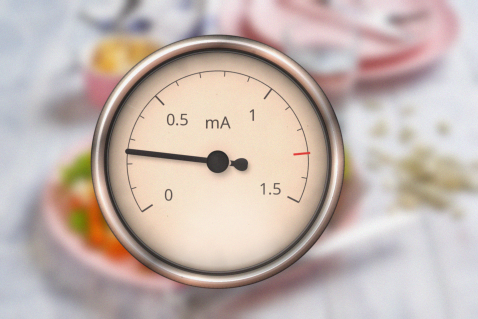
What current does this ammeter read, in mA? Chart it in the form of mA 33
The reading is mA 0.25
